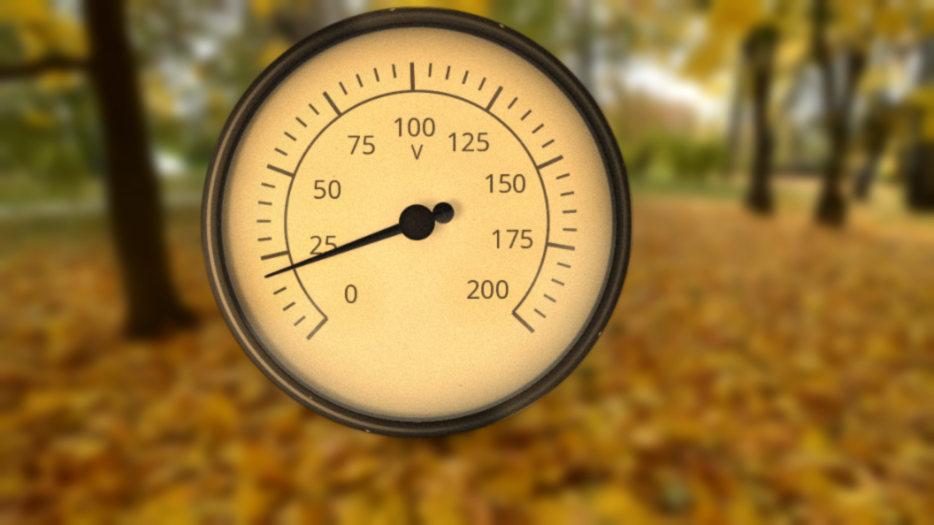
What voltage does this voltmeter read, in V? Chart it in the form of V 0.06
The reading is V 20
